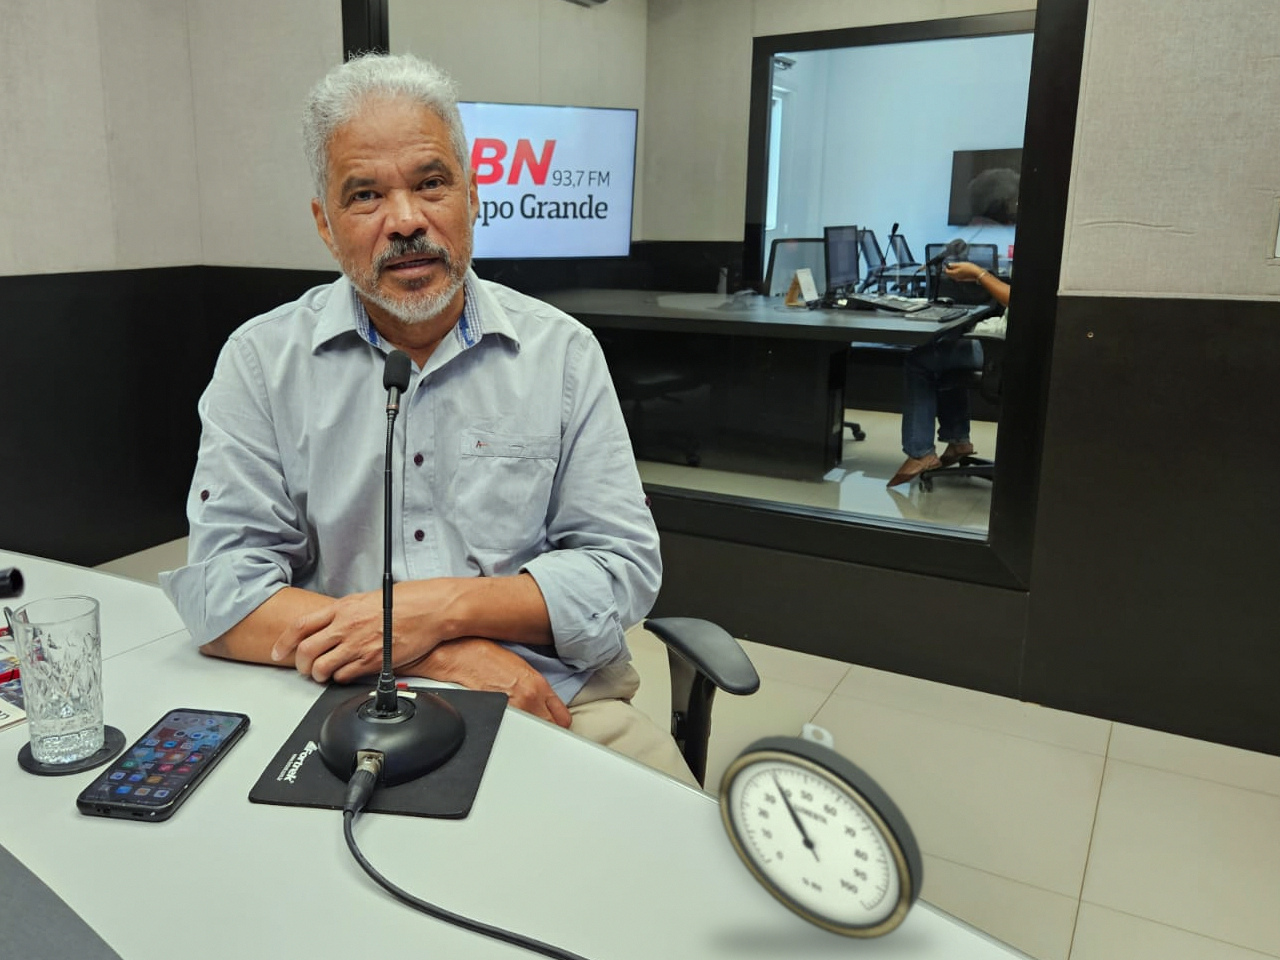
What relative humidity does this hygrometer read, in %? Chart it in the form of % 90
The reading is % 40
